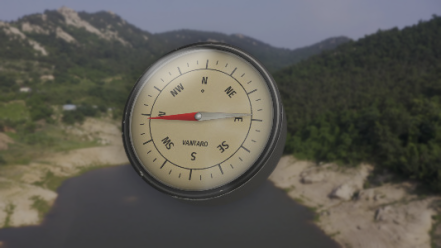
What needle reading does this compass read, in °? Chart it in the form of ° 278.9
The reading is ° 265
